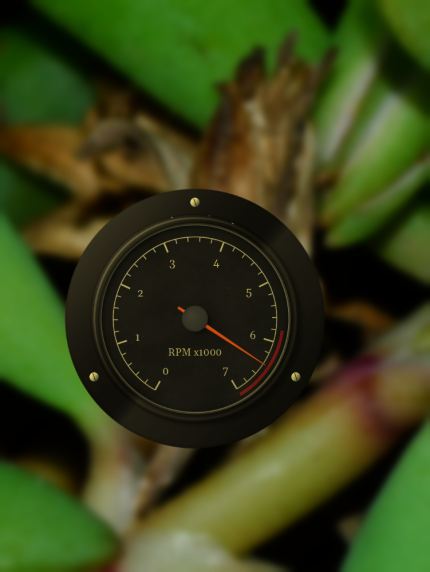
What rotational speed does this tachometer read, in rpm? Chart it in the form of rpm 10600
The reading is rpm 6400
